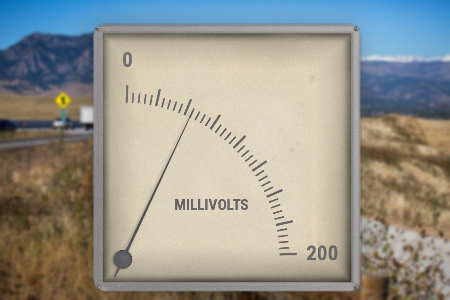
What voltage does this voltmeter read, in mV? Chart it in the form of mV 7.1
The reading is mV 55
